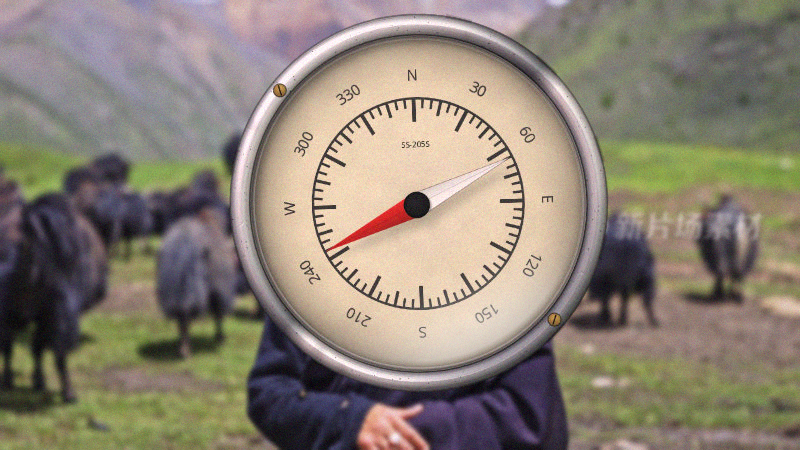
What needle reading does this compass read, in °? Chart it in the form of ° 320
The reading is ° 245
